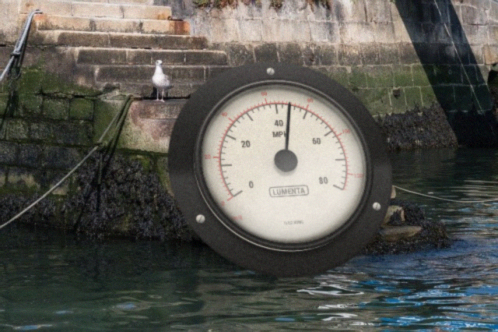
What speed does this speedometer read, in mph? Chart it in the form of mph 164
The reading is mph 44
